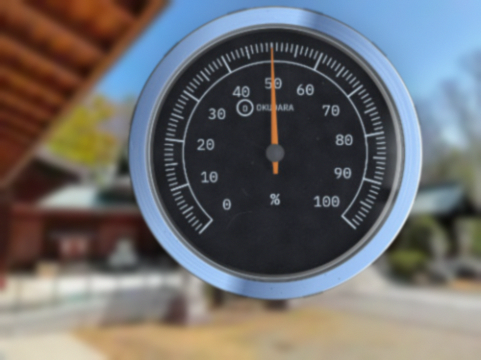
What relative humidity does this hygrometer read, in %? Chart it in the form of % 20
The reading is % 50
